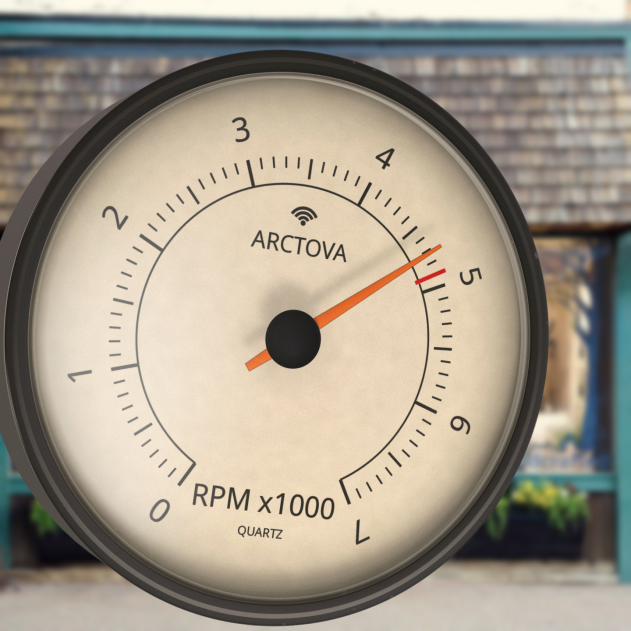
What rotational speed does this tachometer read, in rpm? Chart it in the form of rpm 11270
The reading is rpm 4700
